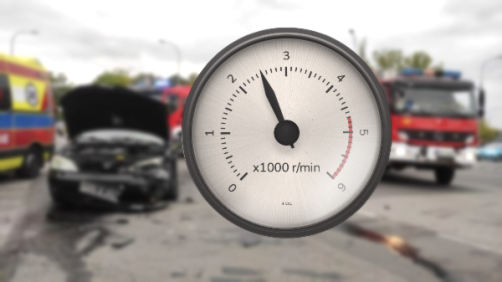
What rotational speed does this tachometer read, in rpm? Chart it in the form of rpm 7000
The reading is rpm 2500
